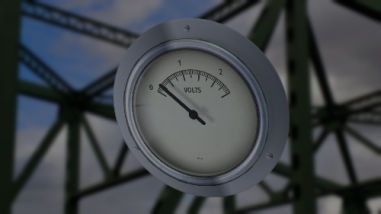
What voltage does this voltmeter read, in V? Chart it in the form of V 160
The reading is V 0.25
